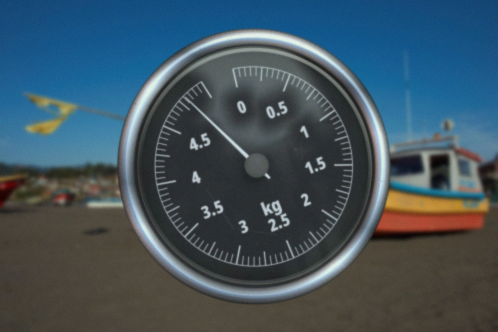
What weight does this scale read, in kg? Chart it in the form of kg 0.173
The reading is kg 4.8
